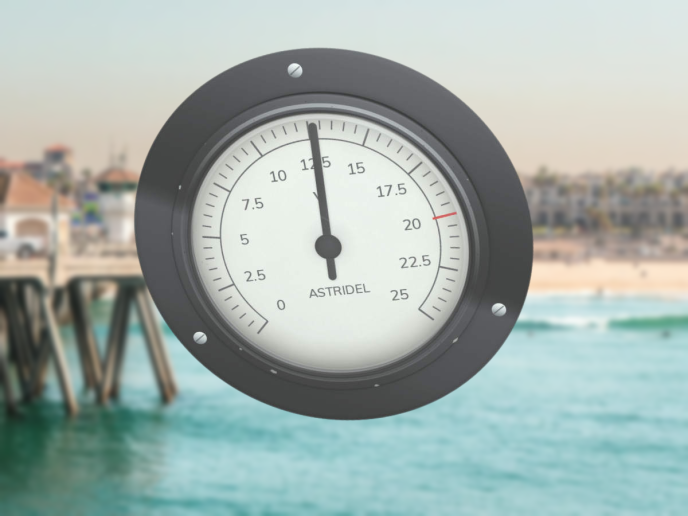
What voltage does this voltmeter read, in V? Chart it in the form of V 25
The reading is V 12.75
